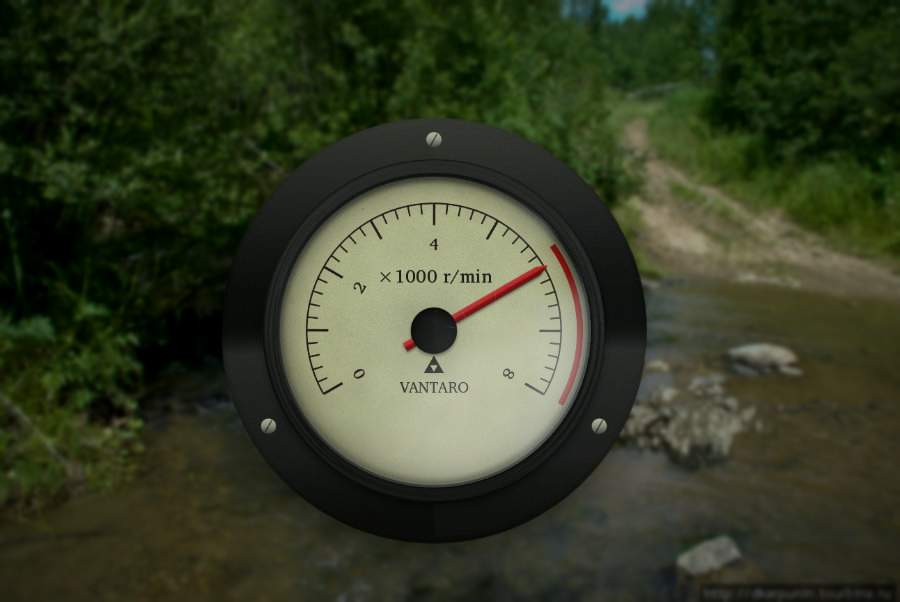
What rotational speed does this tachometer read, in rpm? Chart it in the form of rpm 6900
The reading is rpm 6000
